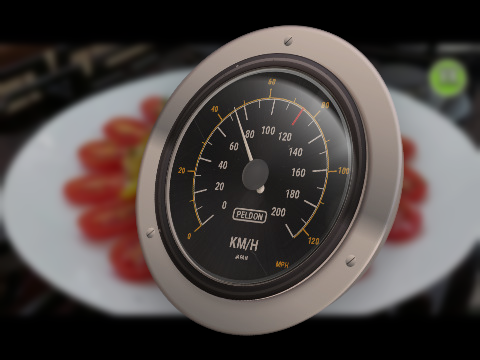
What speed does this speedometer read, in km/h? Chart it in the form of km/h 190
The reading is km/h 75
